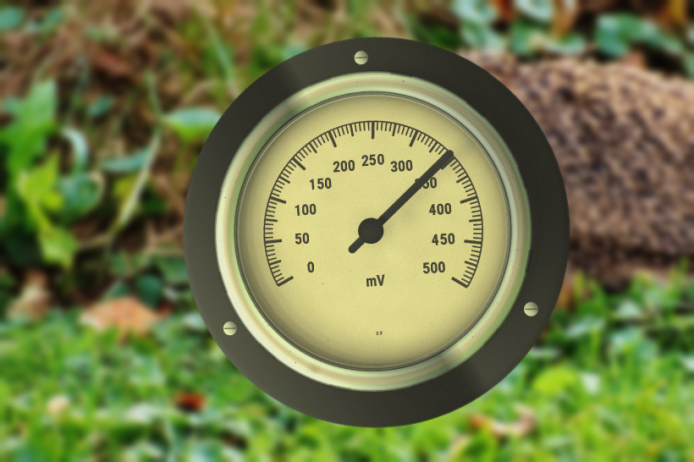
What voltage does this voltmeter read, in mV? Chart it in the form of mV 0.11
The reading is mV 345
